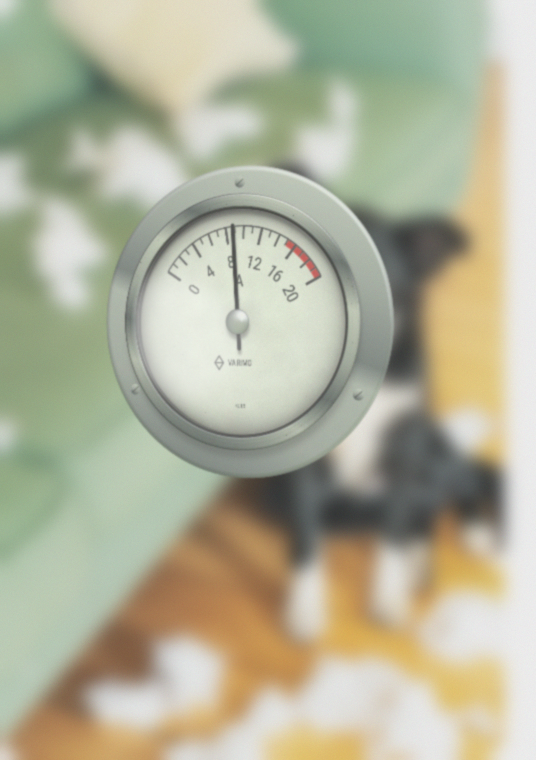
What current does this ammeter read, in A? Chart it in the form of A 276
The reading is A 9
